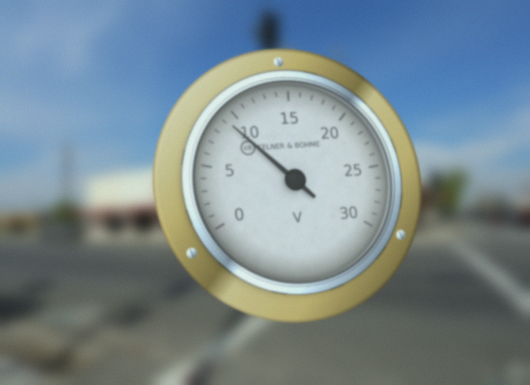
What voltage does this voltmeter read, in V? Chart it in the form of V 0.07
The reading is V 9
